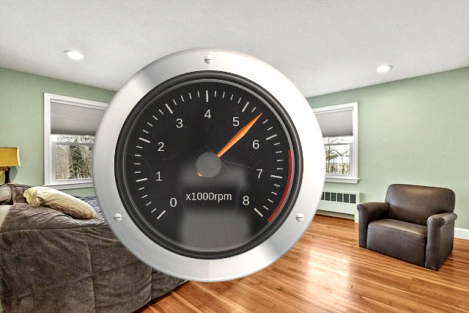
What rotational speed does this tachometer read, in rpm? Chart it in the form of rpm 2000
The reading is rpm 5400
